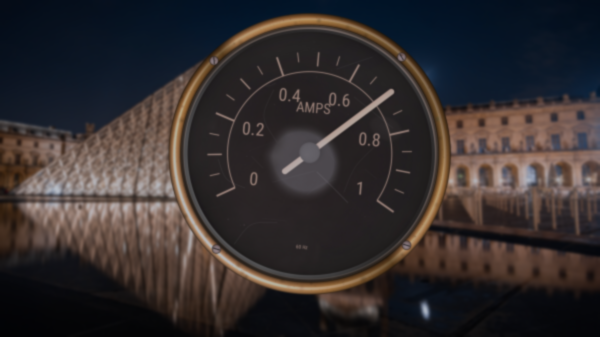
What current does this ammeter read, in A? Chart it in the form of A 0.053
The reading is A 0.7
